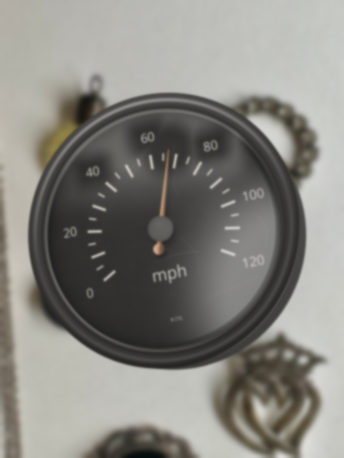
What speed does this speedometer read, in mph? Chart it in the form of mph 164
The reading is mph 67.5
